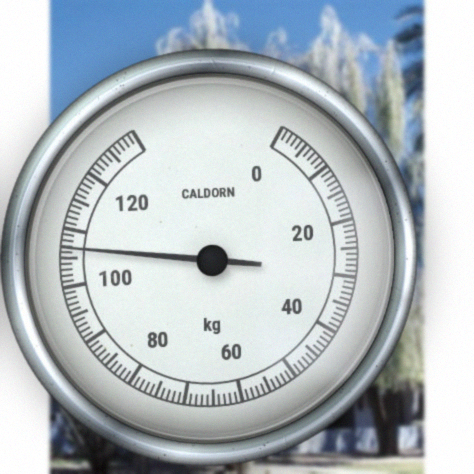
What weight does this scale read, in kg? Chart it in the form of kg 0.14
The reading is kg 107
